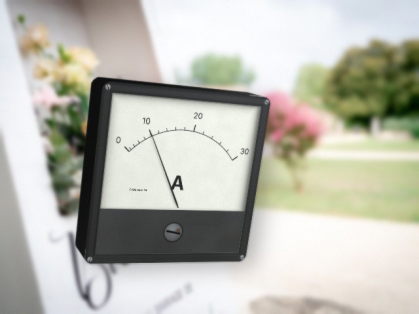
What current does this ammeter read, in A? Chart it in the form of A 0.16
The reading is A 10
